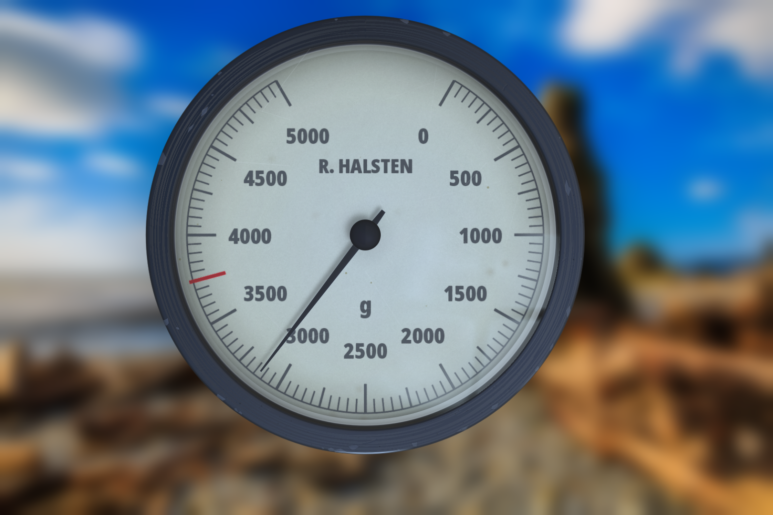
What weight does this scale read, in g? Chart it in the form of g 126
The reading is g 3125
